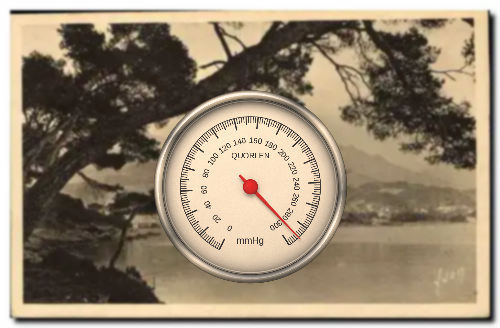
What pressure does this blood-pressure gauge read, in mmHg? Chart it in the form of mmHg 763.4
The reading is mmHg 290
